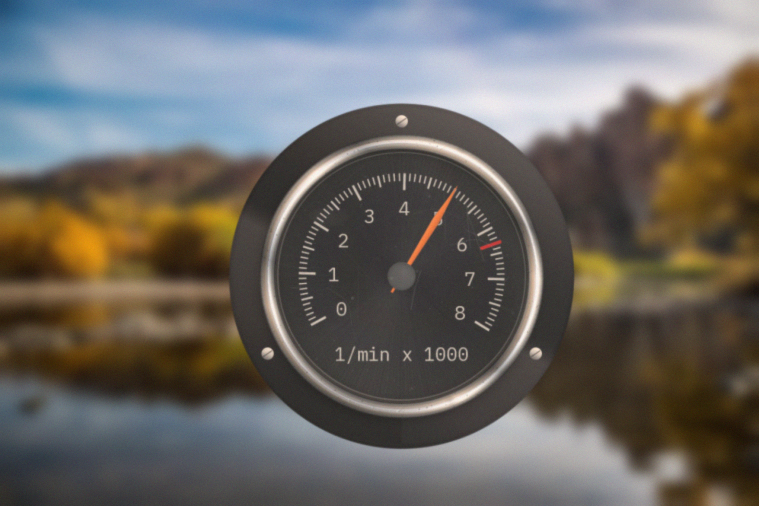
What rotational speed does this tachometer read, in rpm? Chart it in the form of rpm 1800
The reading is rpm 5000
